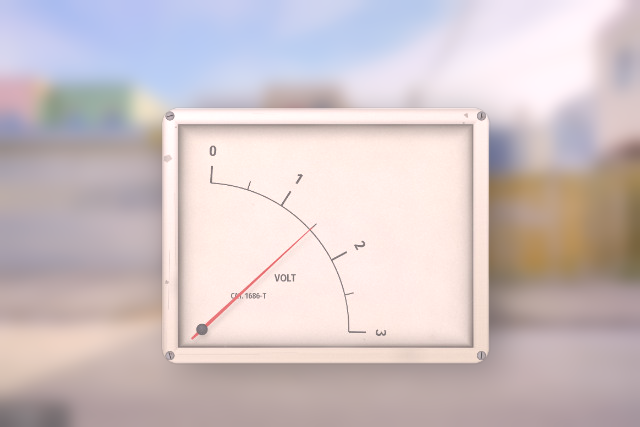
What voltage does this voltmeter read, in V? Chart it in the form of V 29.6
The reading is V 1.5
